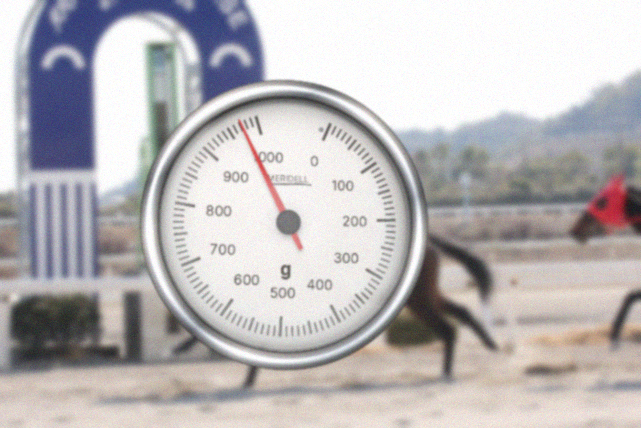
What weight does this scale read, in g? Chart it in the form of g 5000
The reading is g 970
